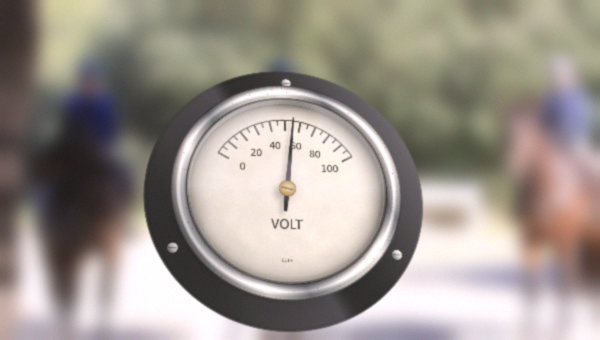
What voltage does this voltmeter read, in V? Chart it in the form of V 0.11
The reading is V 55
